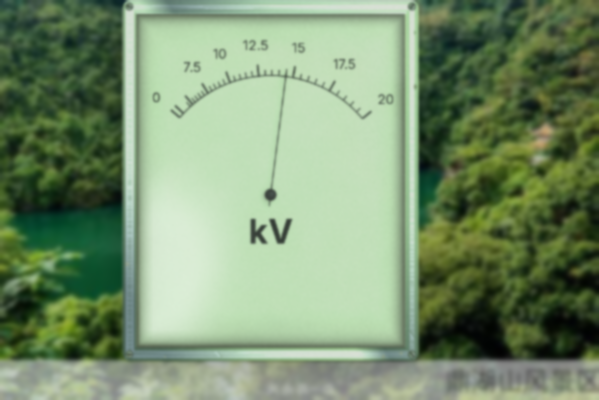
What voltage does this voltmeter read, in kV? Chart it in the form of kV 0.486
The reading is kV 14.5
